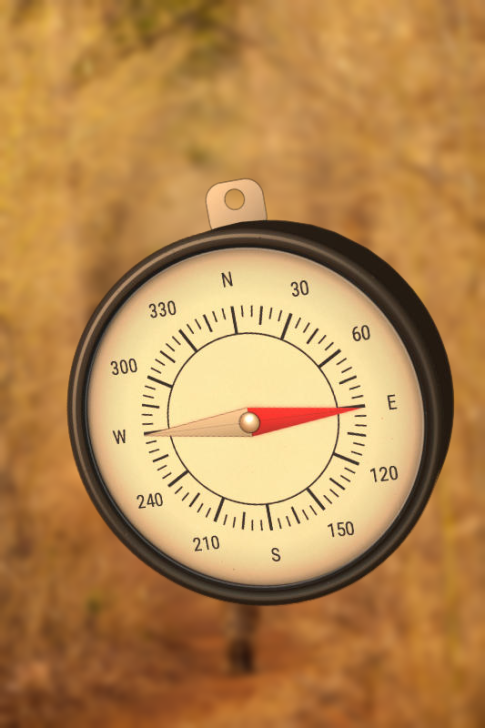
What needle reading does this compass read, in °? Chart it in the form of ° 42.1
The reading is ° 90
